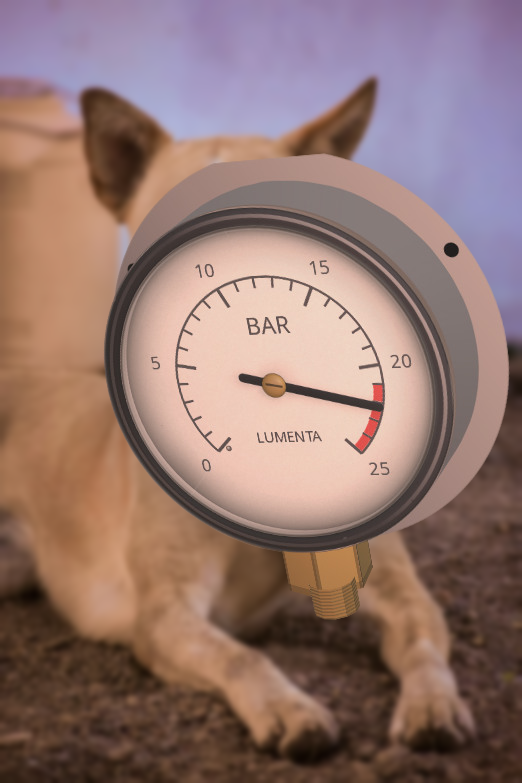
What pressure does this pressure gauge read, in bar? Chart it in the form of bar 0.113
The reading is bar 22
